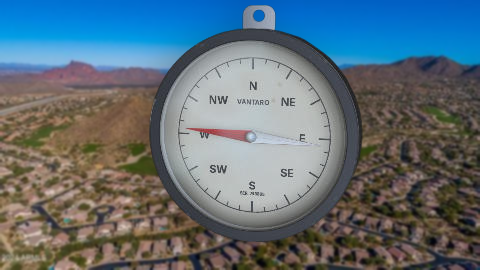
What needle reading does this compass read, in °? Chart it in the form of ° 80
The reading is ° 275
